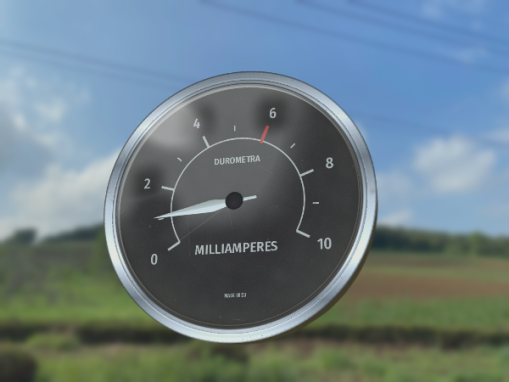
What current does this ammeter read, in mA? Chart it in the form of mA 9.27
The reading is mA 1
